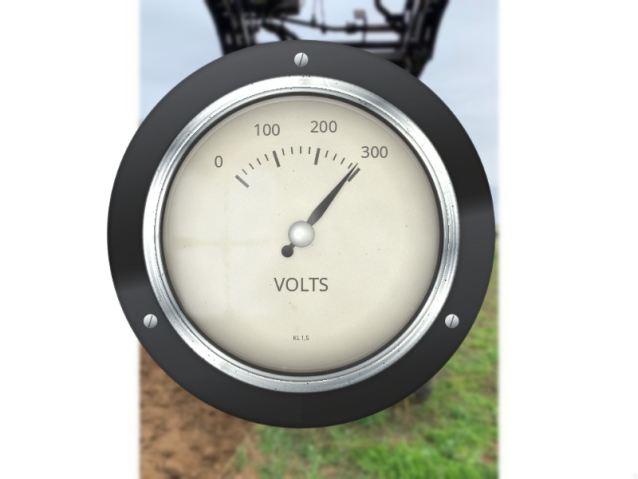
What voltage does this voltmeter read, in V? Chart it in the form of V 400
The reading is V 290
